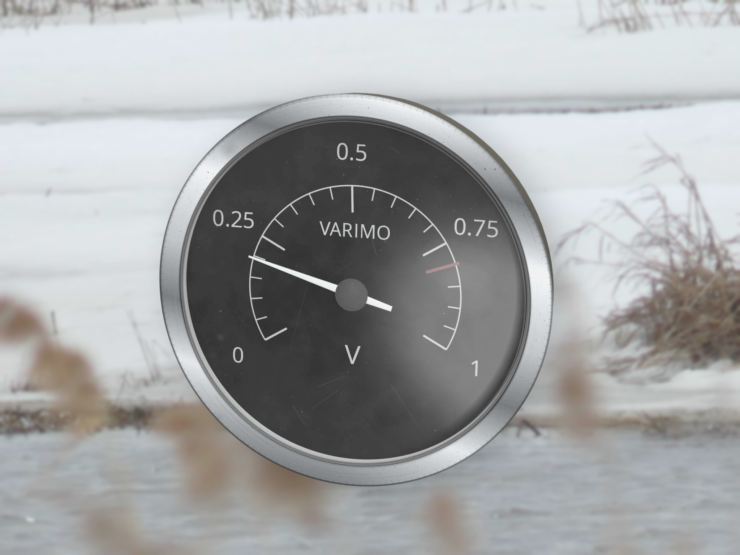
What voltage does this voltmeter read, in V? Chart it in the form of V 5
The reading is V 0.2
